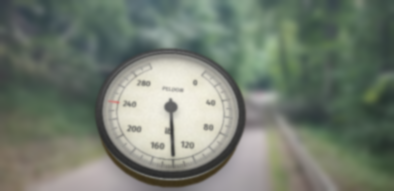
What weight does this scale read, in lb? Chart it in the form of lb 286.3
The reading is lb 140
